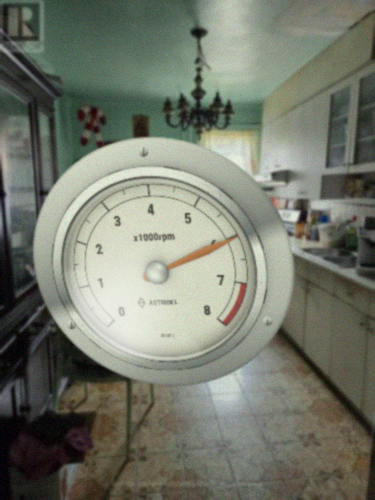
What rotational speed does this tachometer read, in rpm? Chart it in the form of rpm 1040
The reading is rpm 6000
